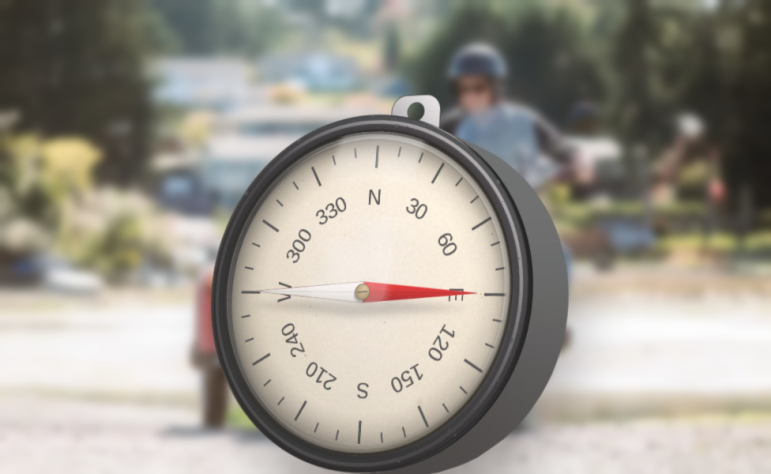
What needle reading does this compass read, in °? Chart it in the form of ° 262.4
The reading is ° 90
